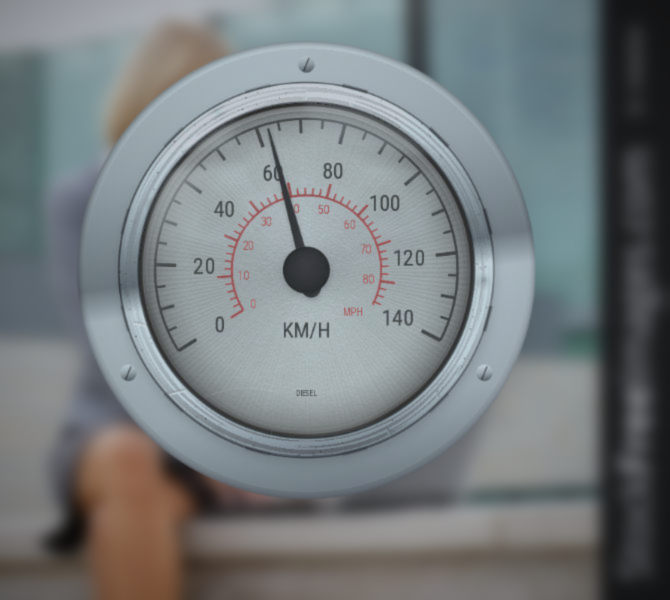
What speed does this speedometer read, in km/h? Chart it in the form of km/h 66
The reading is km/h 62.5
